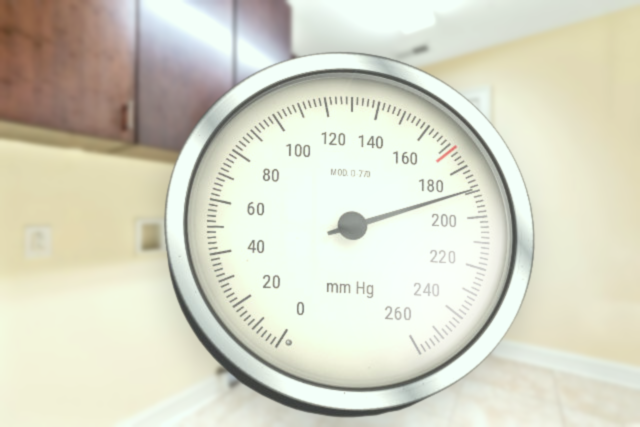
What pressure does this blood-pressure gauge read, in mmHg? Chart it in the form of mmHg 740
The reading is mmHg 190
